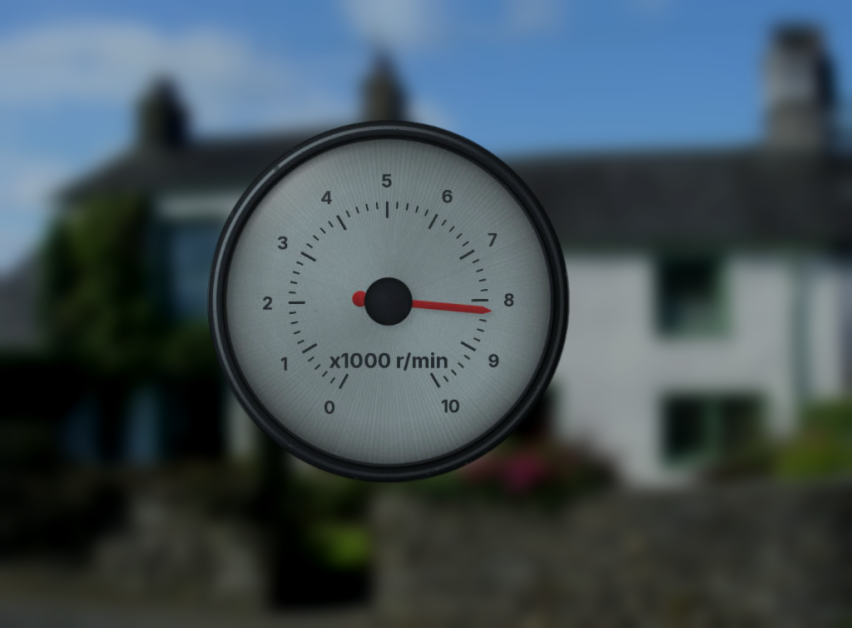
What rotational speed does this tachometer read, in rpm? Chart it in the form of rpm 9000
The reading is rpm 8200
